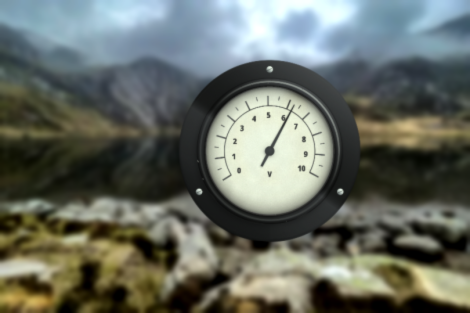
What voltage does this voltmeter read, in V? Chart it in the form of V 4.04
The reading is V 6.25
